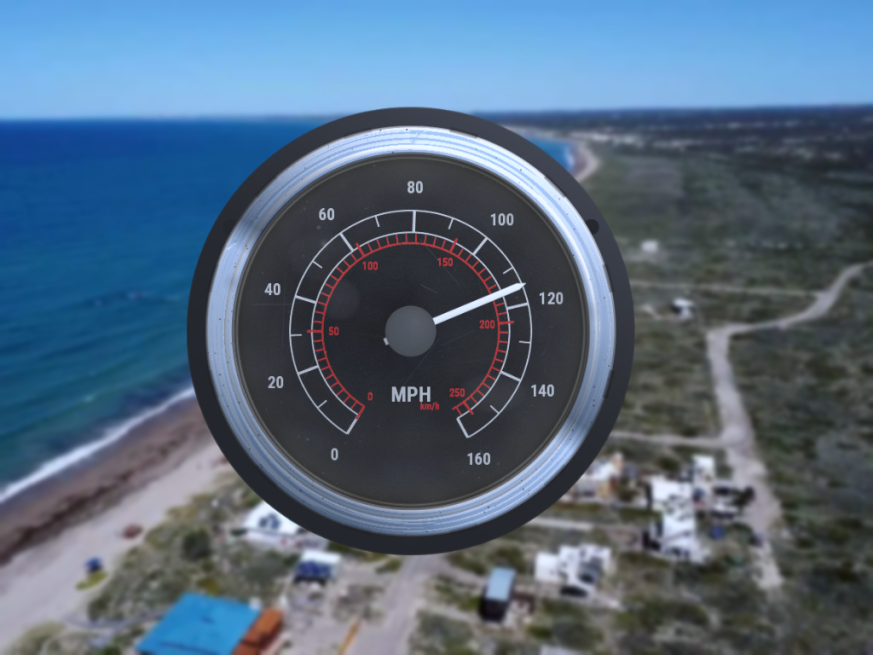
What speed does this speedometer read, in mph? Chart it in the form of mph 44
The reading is mph 115
